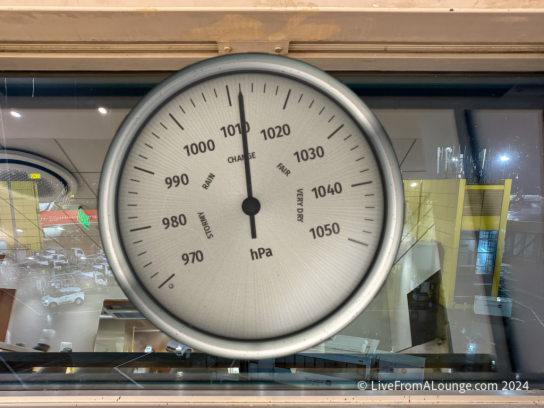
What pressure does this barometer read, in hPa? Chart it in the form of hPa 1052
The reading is hPa 1012
